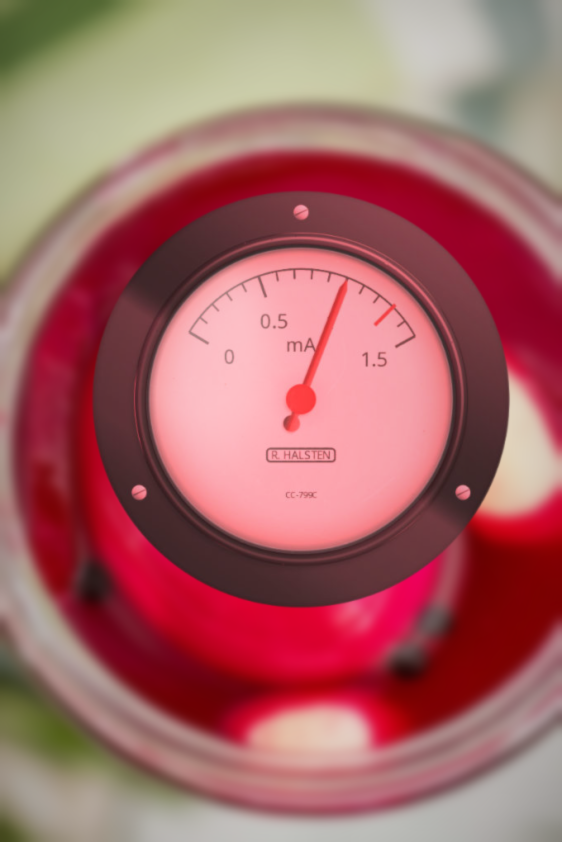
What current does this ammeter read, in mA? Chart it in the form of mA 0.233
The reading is mA 1
